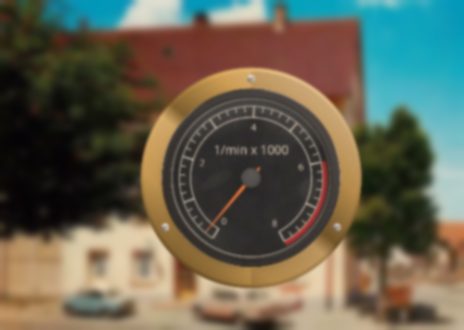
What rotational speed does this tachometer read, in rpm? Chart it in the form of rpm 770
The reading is rpm 200
